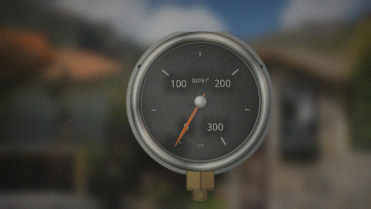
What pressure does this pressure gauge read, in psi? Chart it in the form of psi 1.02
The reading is psi 0
